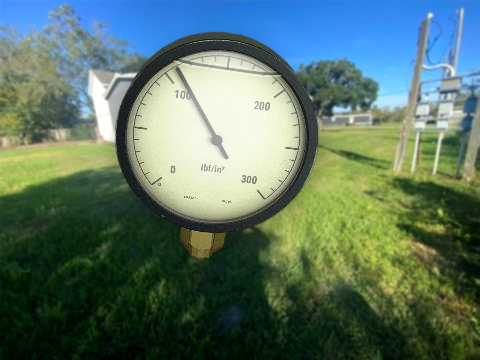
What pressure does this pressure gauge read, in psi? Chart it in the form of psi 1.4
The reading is psi 110
